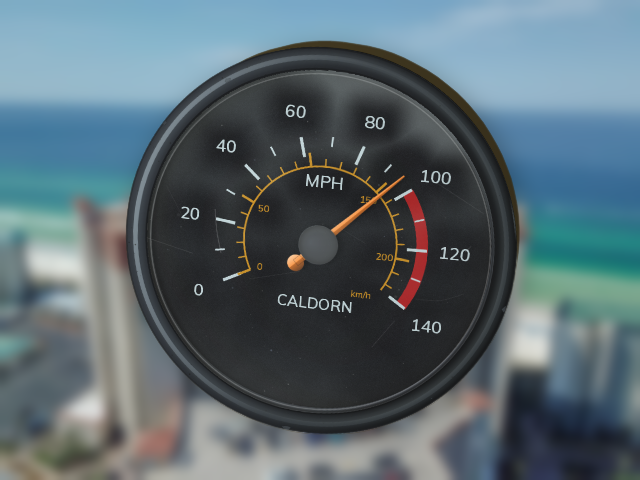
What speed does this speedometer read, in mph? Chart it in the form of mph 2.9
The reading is mph 95
